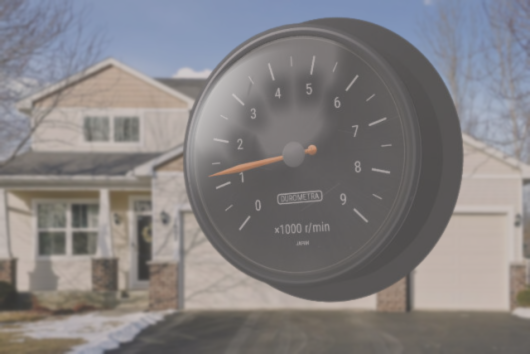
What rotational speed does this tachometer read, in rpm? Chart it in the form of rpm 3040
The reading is rpm 1250
